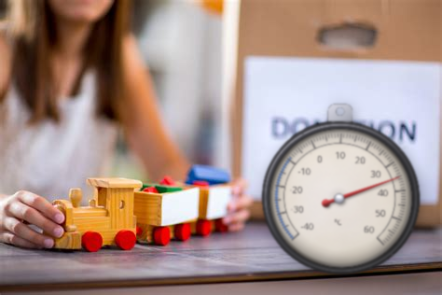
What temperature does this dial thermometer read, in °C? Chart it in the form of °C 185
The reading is °C 35
